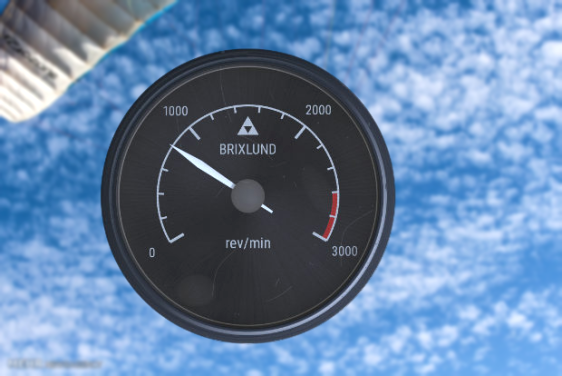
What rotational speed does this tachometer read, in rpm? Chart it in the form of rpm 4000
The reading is rpm 800
